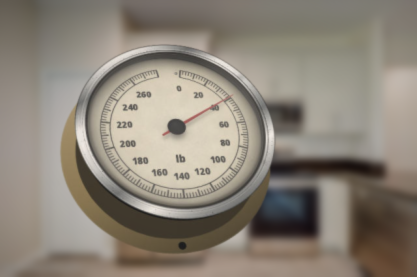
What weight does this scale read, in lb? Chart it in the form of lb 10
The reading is lb 40
